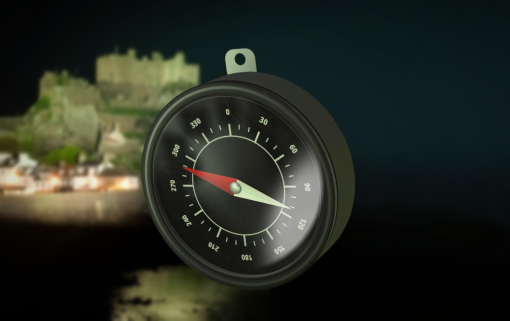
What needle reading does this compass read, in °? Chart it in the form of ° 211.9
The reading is ° 290
